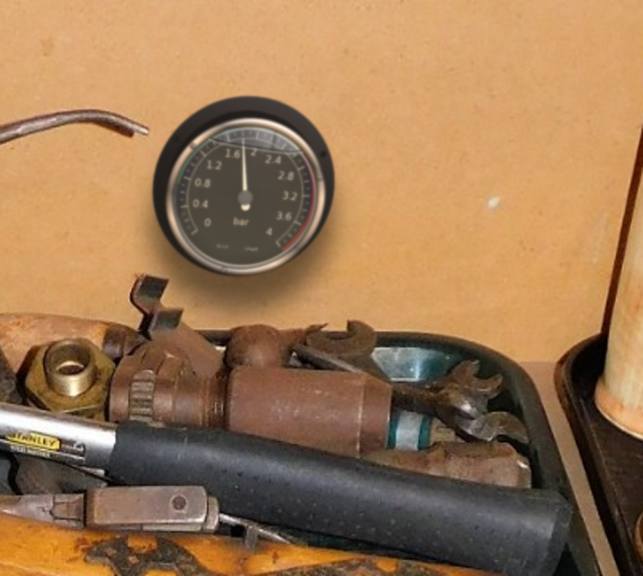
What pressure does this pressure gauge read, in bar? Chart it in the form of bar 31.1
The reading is bar 1.8
